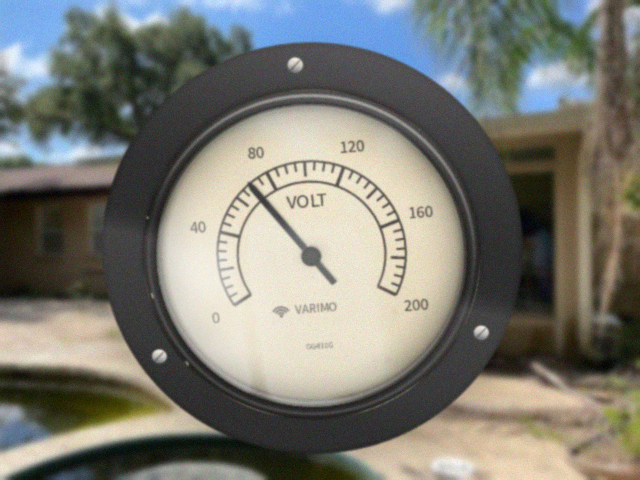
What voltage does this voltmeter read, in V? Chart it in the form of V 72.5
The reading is V 70
